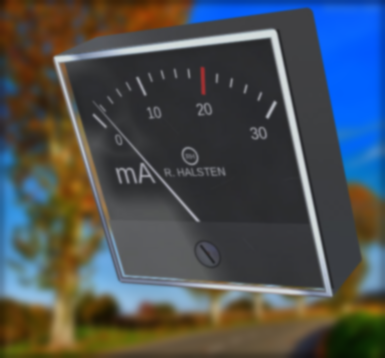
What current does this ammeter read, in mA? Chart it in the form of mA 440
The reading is mA 2
